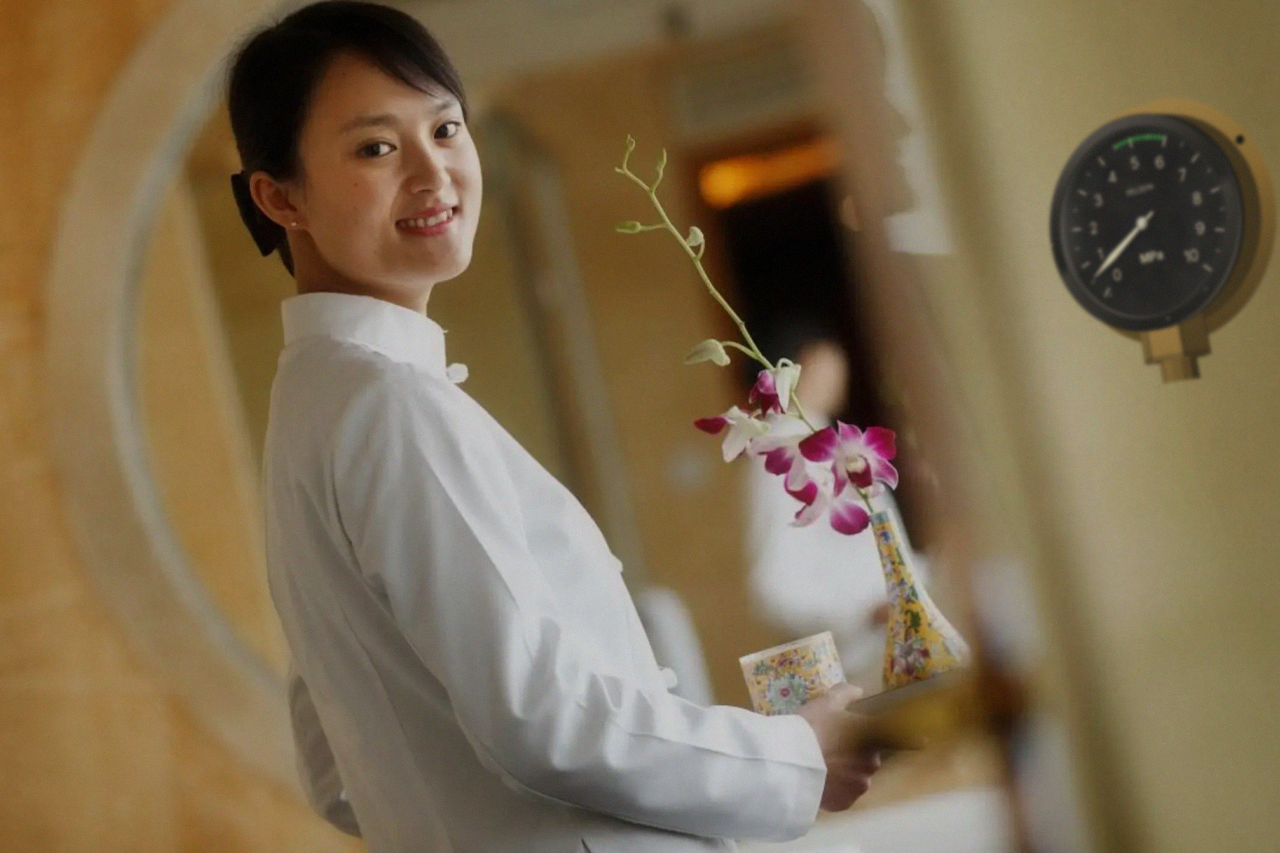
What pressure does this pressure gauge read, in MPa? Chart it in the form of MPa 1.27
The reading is MPa 0.5
